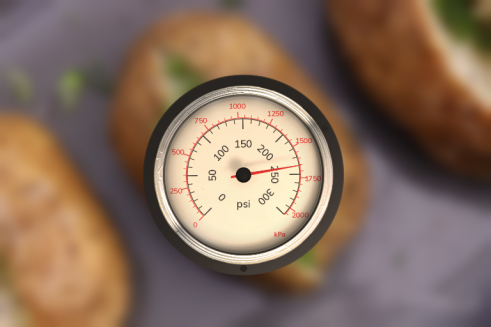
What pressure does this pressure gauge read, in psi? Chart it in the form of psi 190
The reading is psi 240
